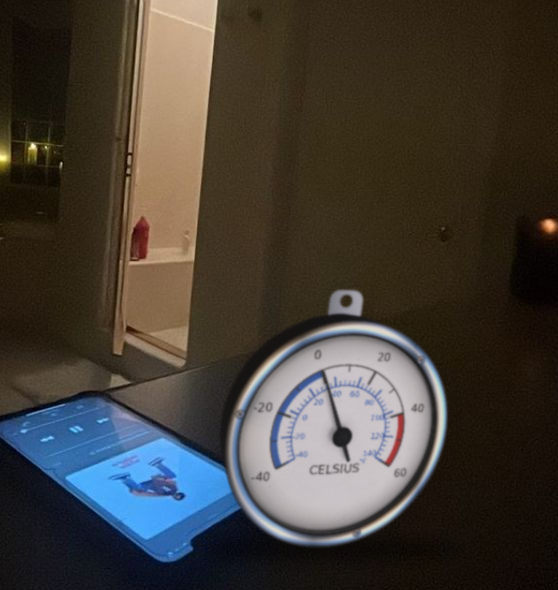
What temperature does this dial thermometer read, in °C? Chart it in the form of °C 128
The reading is °C 0
